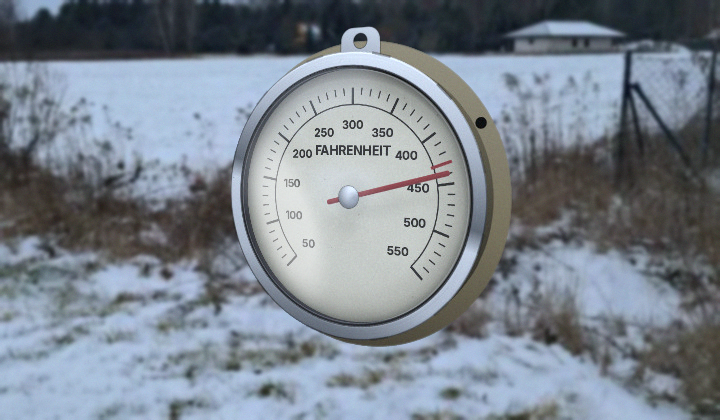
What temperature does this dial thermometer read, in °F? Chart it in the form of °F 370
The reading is °F 440
